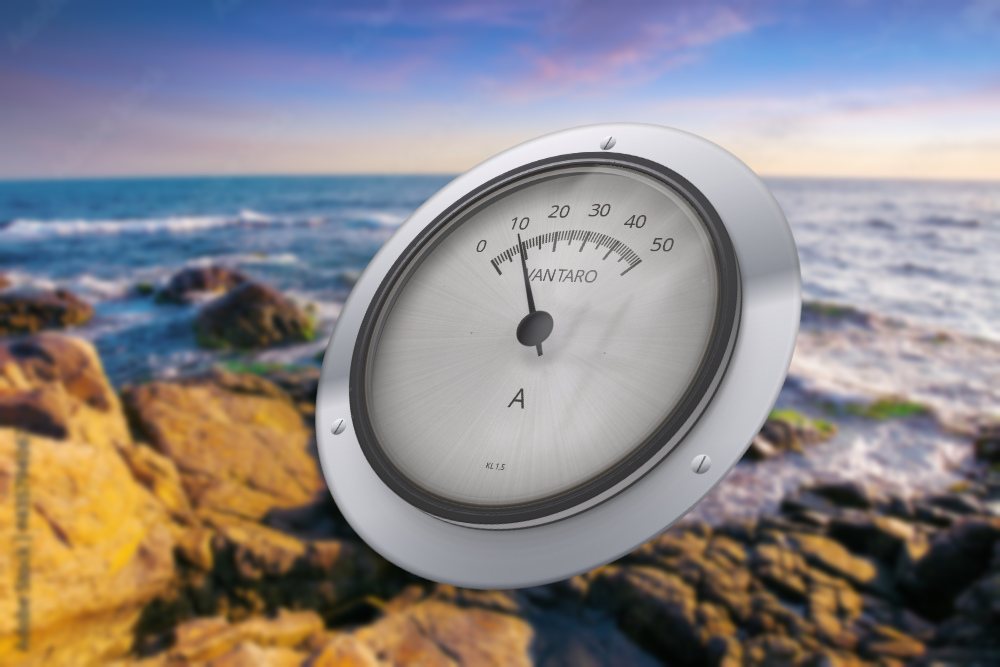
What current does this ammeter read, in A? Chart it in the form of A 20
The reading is A 10
